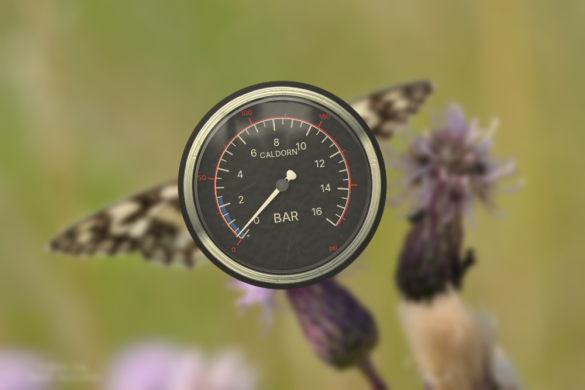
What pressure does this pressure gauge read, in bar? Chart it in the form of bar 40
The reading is bar 0.25
